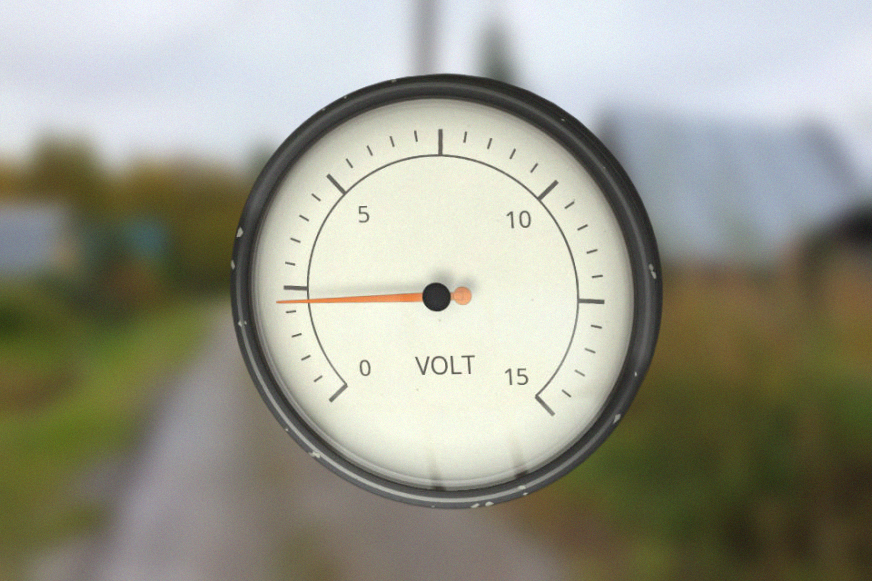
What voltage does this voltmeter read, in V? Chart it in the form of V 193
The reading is V 2.25
